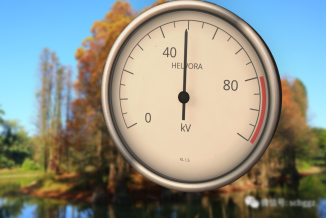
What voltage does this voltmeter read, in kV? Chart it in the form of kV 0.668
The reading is kV 50
